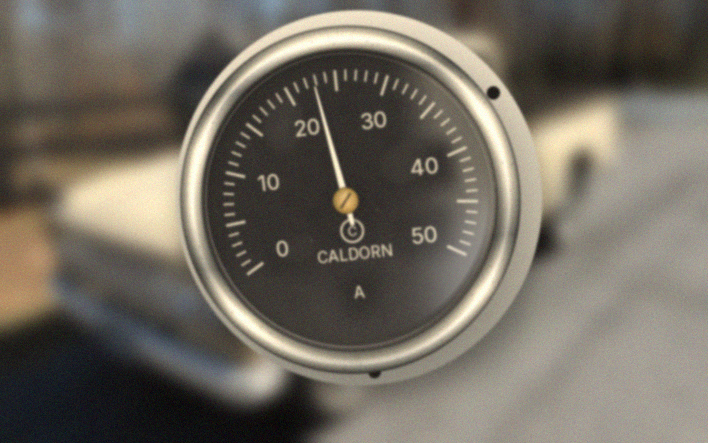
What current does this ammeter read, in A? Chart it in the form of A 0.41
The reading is A 23
